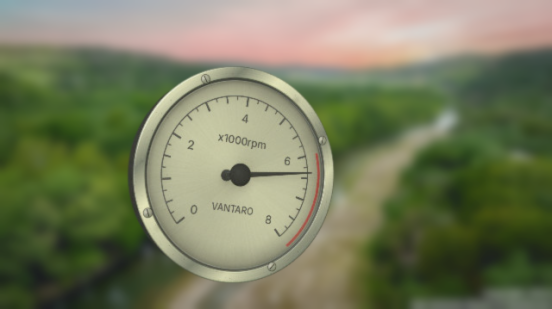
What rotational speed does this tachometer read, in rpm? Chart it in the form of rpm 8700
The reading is rpm 6375
